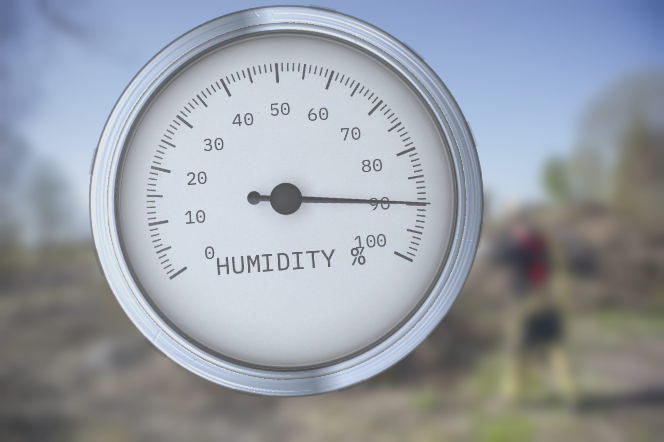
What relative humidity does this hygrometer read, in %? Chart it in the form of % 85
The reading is % 90
